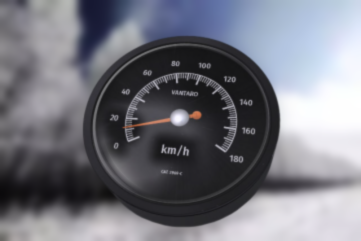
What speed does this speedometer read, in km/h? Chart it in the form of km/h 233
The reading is km/h 10
